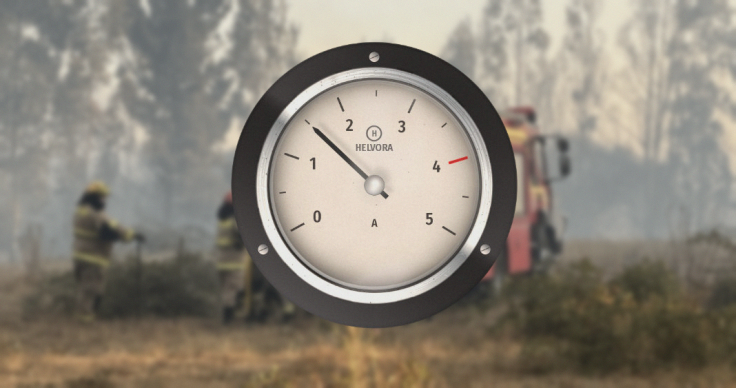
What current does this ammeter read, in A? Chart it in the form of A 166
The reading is A 1.5
